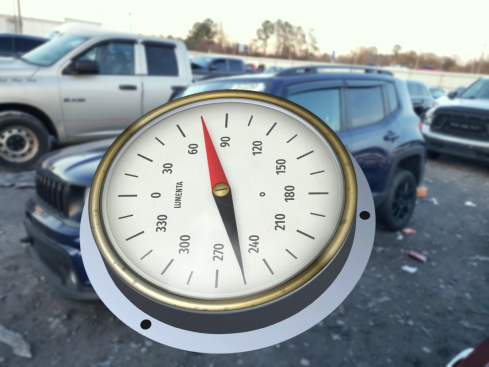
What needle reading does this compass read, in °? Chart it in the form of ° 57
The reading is ° 75
